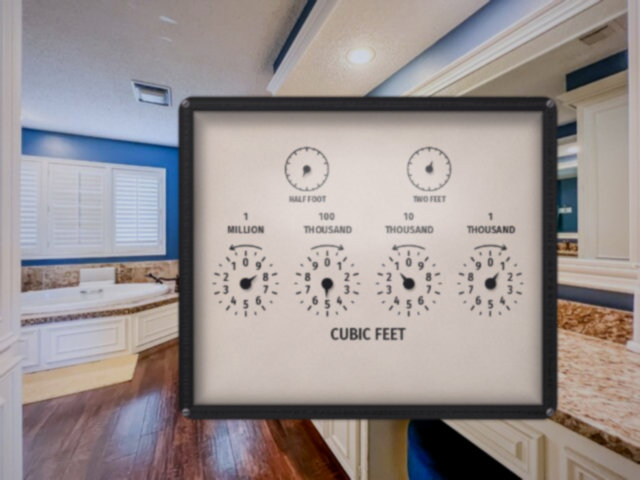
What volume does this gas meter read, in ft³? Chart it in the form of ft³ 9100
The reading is ft³ 851100
